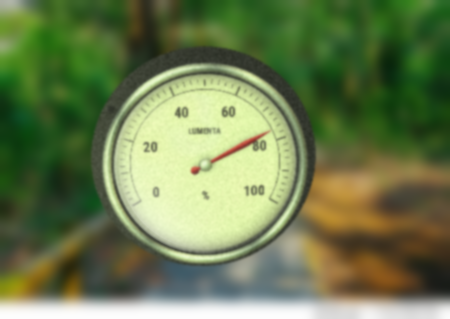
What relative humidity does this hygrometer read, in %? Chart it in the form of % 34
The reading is % 76
